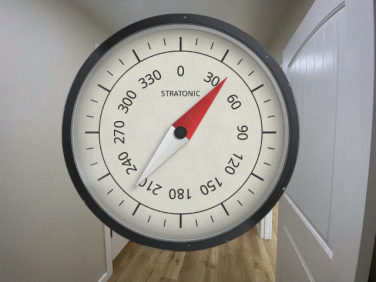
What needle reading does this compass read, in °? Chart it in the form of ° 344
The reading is ° 40
